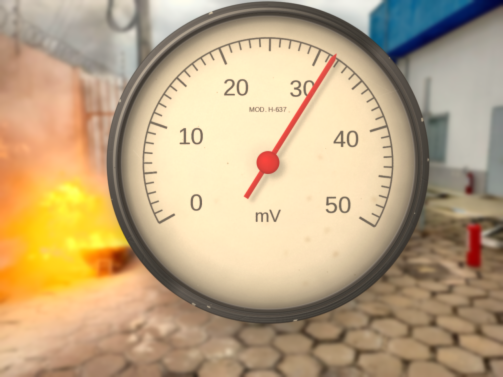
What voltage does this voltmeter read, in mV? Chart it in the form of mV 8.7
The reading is mV 31.5
